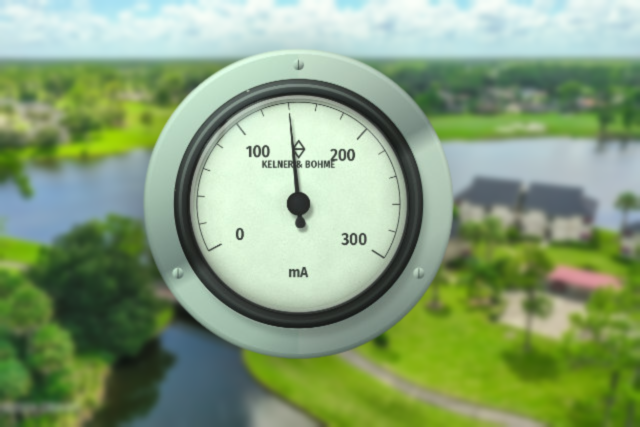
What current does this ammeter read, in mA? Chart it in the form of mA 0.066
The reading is mA 140
